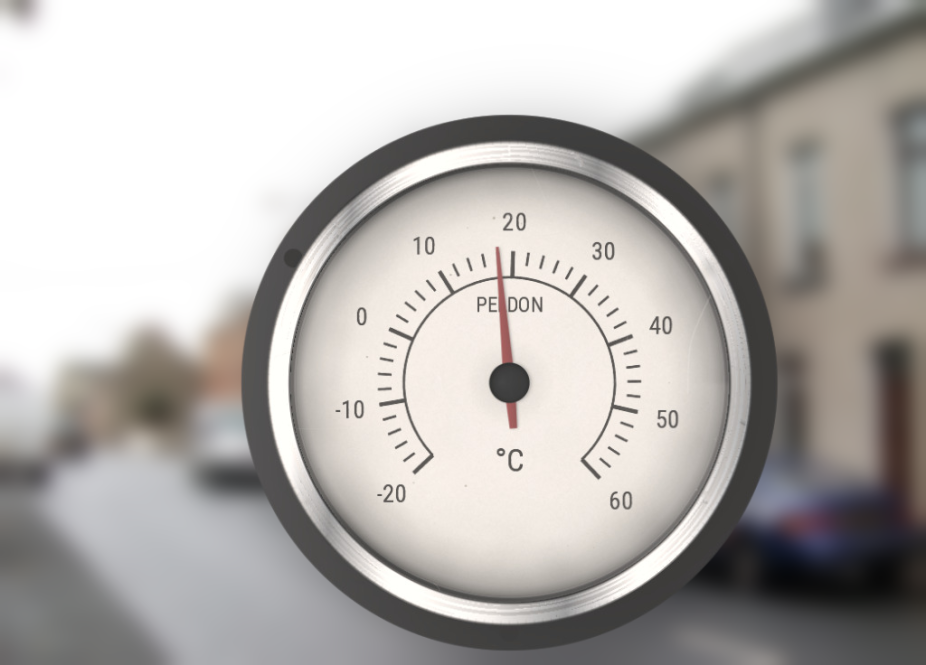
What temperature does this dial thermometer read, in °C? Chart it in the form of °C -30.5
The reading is °C 18
